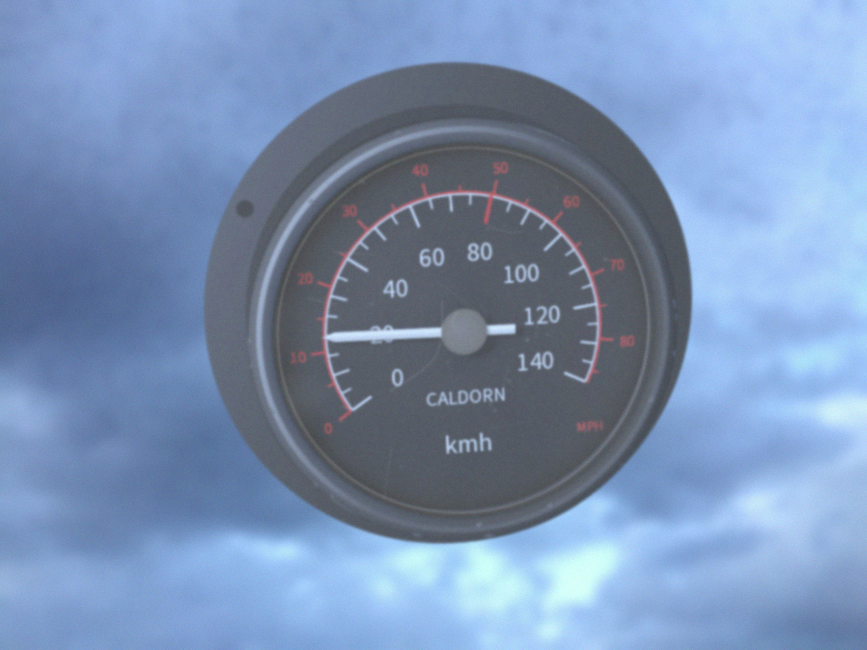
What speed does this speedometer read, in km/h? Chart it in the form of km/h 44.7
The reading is km/h 20
